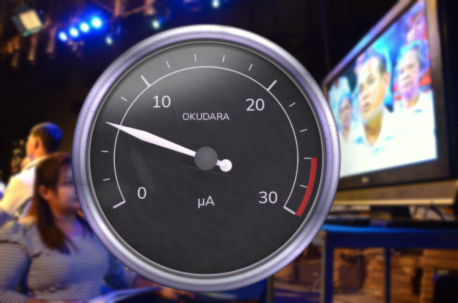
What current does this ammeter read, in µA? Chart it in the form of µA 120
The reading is µA 6
